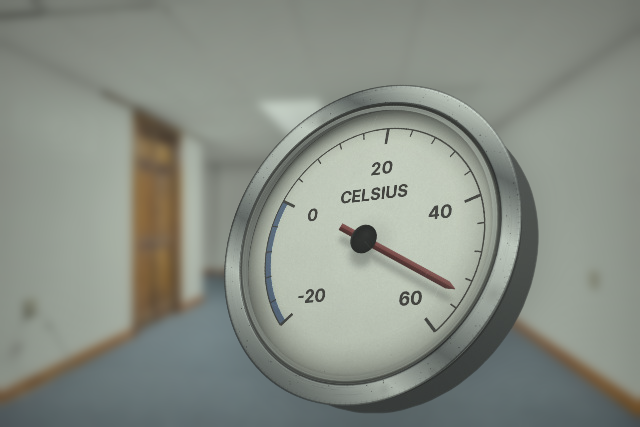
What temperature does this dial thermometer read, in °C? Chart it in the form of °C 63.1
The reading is °C 54
